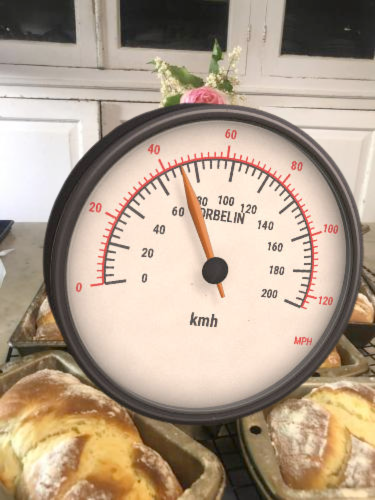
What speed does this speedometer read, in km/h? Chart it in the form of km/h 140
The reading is km/h 72
